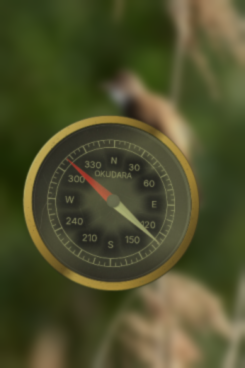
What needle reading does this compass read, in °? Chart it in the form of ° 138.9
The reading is ° 310
